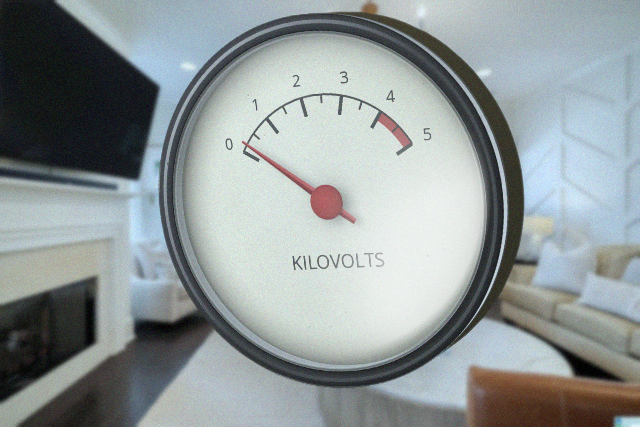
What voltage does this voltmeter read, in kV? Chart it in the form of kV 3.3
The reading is kV 0.25
